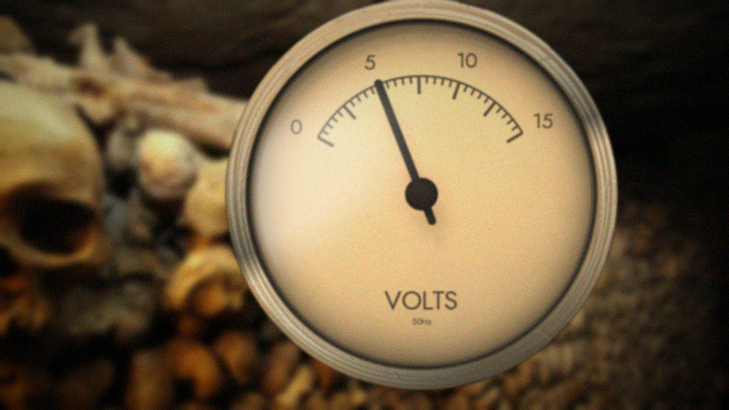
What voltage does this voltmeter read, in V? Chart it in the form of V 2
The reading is V 5
